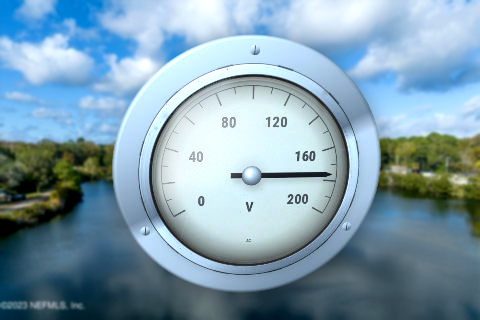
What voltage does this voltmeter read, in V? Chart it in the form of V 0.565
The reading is V 175
